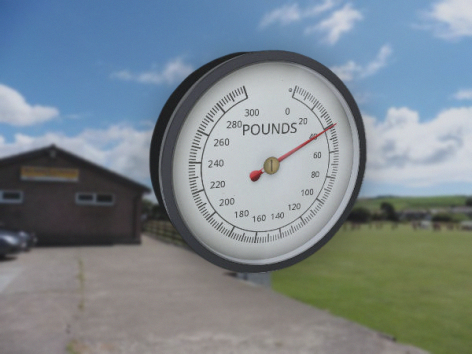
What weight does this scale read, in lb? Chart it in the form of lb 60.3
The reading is lb 40
